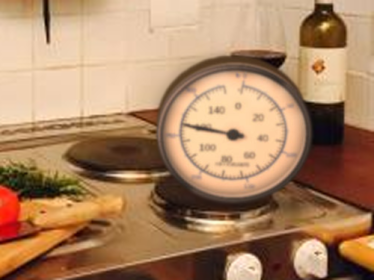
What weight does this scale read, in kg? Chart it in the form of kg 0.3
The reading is kg 120
